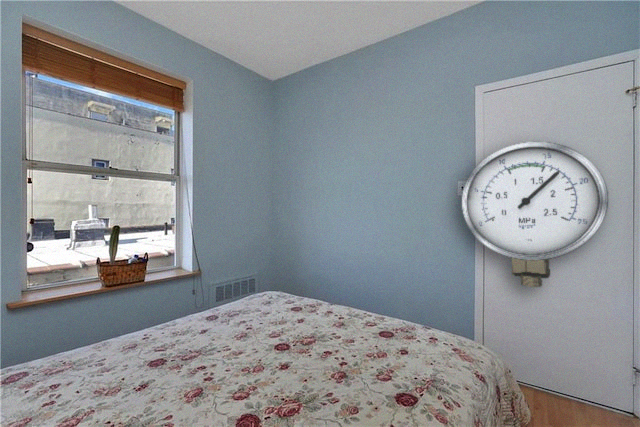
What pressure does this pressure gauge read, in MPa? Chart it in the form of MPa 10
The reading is MPa 1.7
